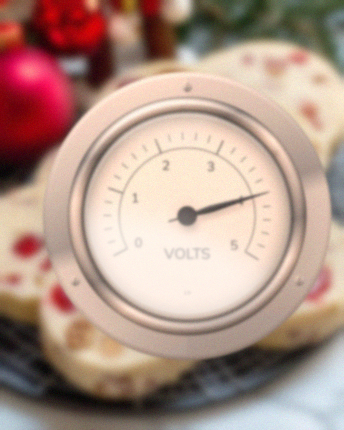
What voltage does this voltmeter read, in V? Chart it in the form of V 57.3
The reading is V 4
